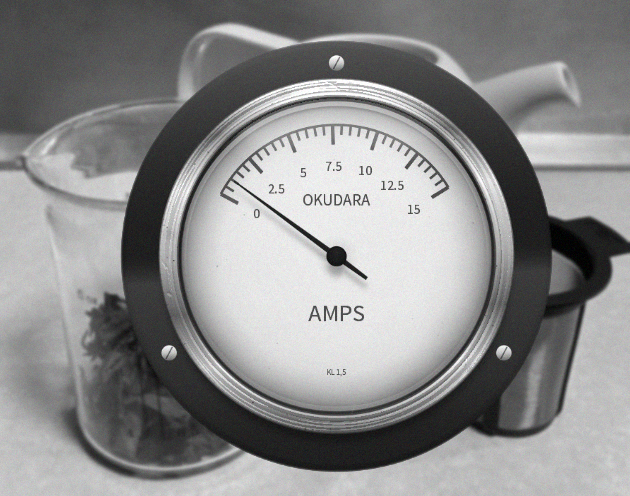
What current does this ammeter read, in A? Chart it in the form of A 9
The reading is A 1
